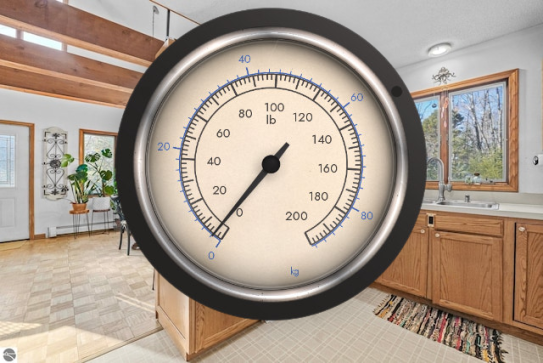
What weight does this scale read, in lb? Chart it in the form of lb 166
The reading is lb 4
